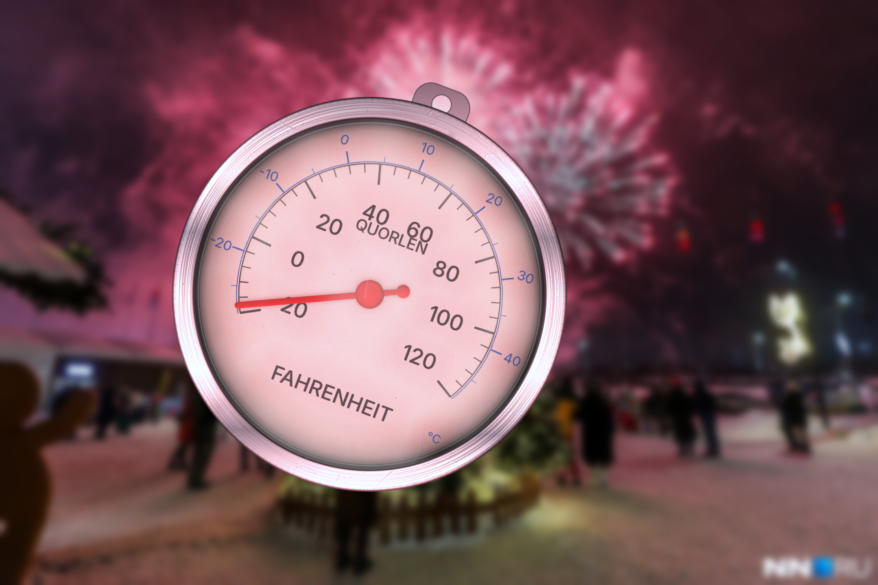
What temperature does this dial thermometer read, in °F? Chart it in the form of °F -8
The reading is °F -18
